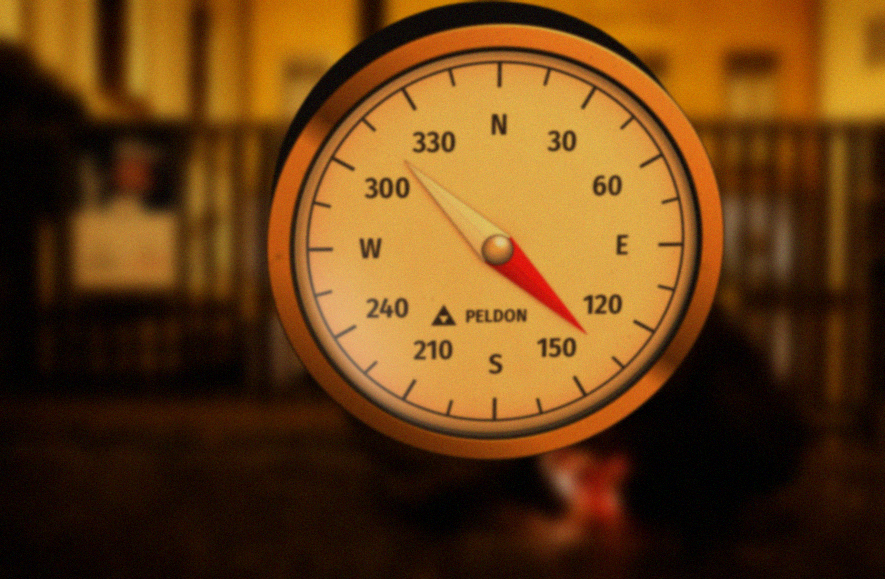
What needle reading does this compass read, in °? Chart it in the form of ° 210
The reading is ° 135
